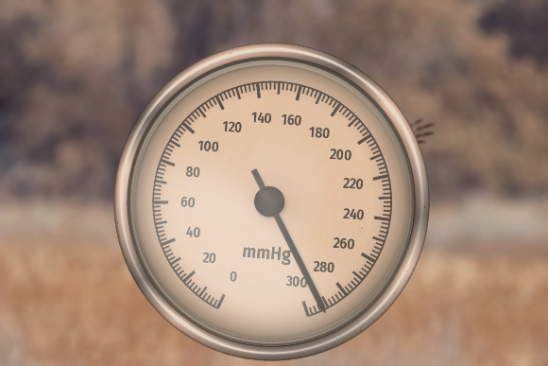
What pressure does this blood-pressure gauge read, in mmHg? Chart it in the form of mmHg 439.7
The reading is mmHg 292
